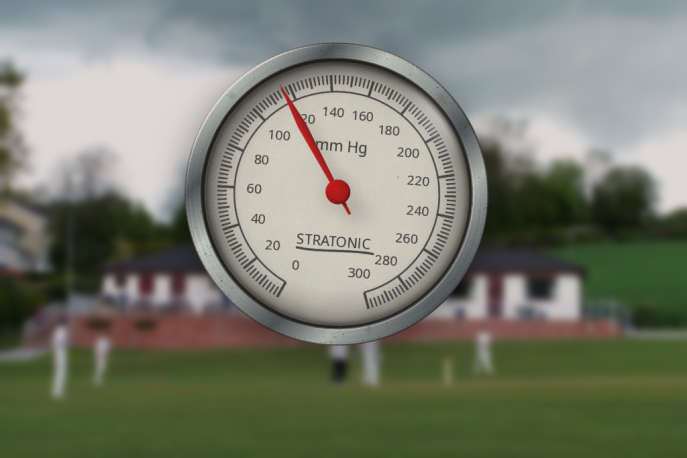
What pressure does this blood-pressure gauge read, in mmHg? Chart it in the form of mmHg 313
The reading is mmHg 116
